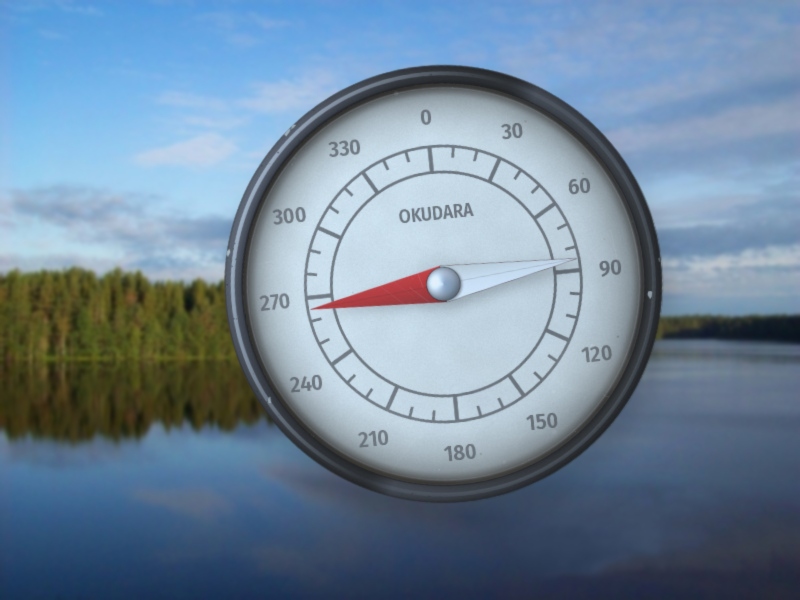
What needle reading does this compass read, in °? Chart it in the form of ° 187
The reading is ° 265
